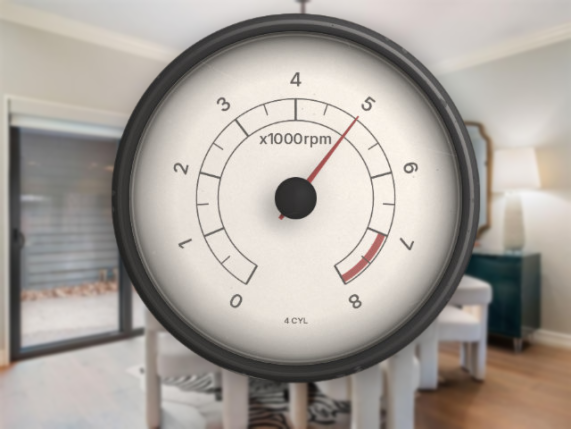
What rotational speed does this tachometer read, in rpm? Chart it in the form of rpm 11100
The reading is rpm 5000
